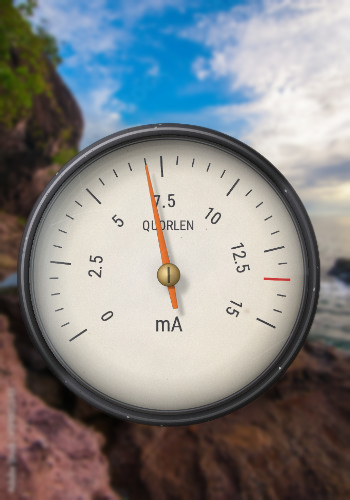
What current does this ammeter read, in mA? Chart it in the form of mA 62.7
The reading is mA 7
